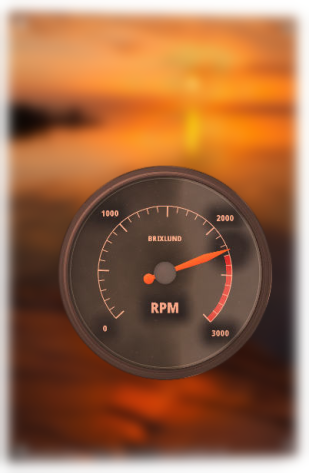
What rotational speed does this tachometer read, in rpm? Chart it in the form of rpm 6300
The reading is rpm 2250
